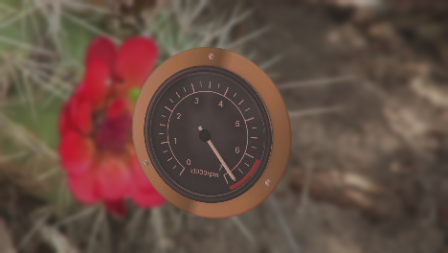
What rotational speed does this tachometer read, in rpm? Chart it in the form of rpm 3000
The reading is rpm 6750
